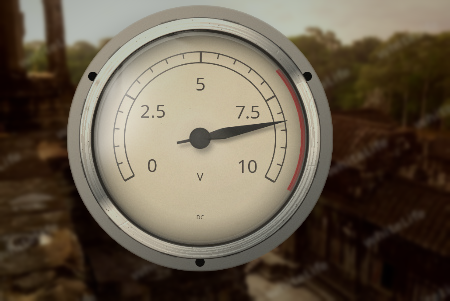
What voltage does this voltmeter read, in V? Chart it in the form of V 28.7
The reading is V 8.25
